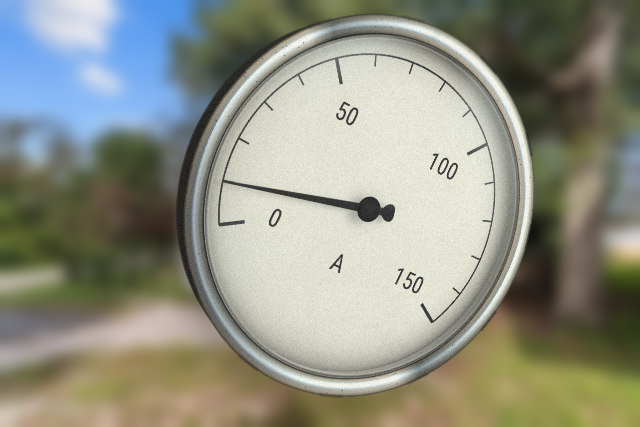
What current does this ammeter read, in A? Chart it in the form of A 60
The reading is A 10
